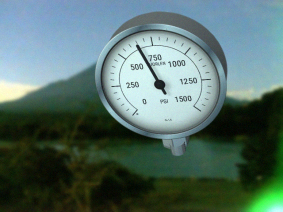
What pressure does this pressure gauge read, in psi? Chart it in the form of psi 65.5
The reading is psi 650
